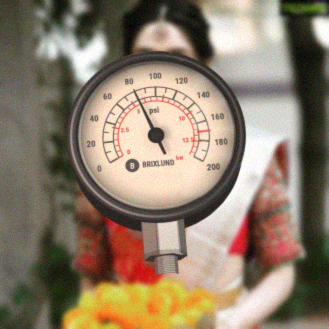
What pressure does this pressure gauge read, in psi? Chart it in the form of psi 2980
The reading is psi 80
